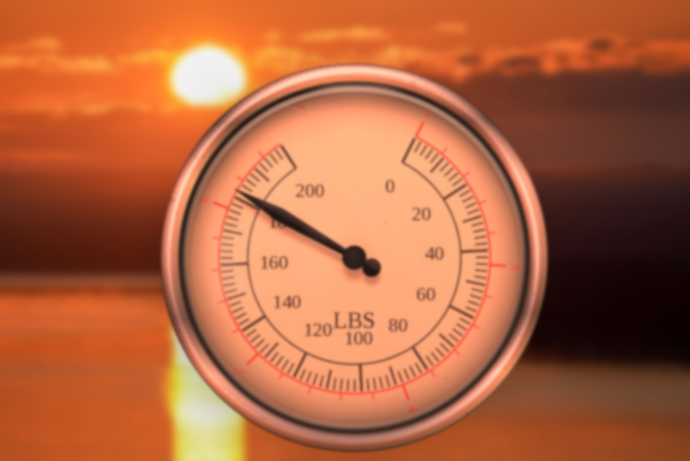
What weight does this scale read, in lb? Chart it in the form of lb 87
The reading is lb 182
